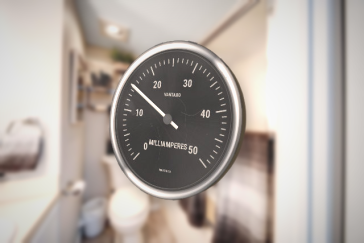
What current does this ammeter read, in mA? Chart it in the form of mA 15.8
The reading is mA 15
